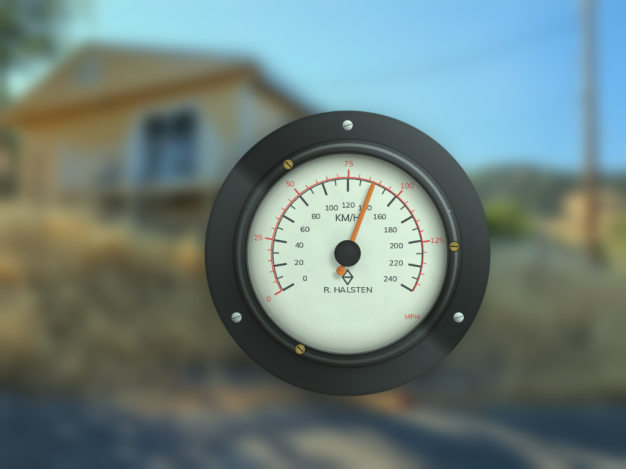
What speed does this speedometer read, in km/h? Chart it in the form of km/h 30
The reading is km/h 140
